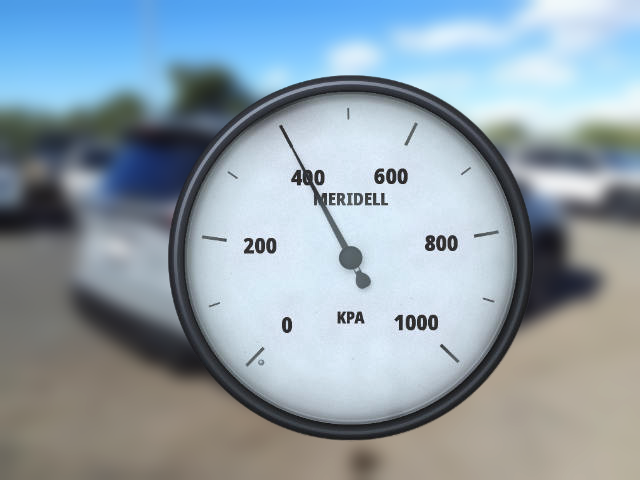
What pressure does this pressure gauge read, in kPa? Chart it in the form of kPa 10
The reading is kPa 400
